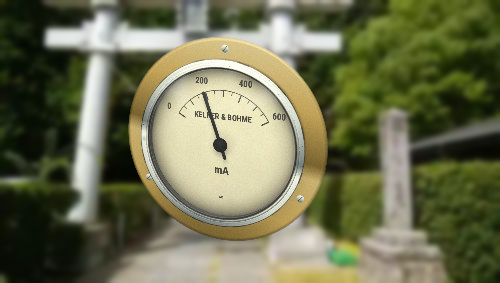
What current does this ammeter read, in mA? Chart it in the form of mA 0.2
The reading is mA 200
